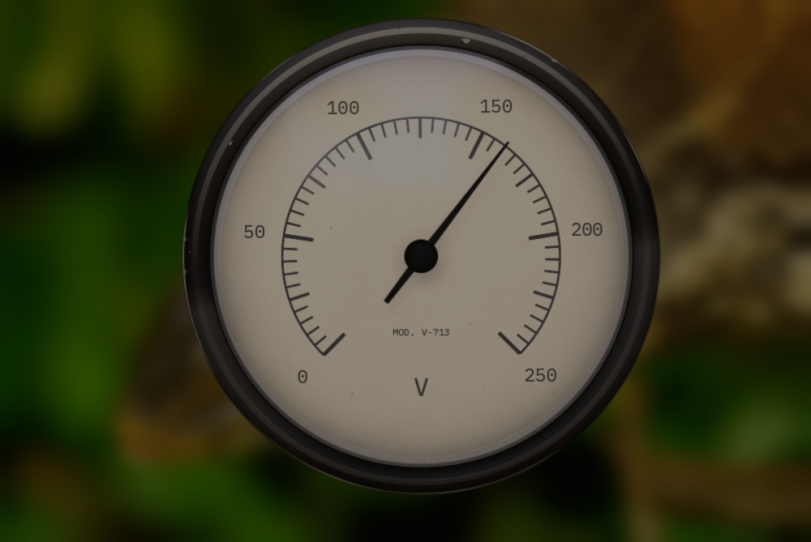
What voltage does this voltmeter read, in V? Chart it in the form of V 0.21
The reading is V 160
